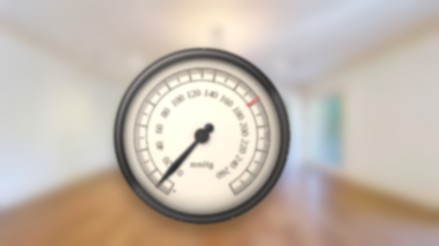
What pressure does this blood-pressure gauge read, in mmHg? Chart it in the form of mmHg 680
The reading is mmHg 10
